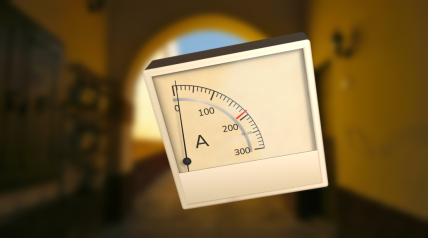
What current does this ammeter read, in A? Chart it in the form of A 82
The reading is A 10
